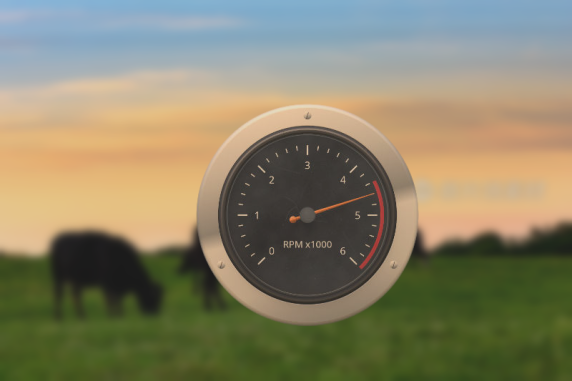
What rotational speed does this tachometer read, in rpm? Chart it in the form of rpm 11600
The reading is rpm 4600
